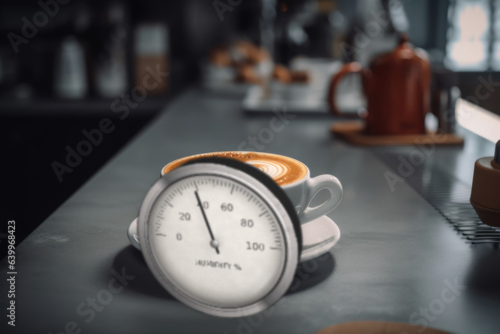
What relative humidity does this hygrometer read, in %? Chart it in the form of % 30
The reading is % 40
